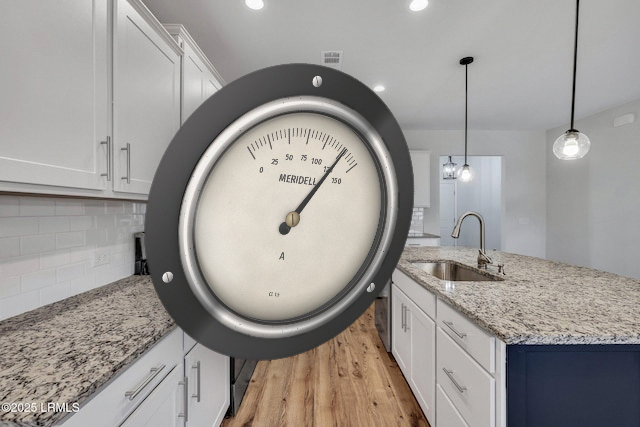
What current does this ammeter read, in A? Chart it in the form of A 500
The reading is A 125
